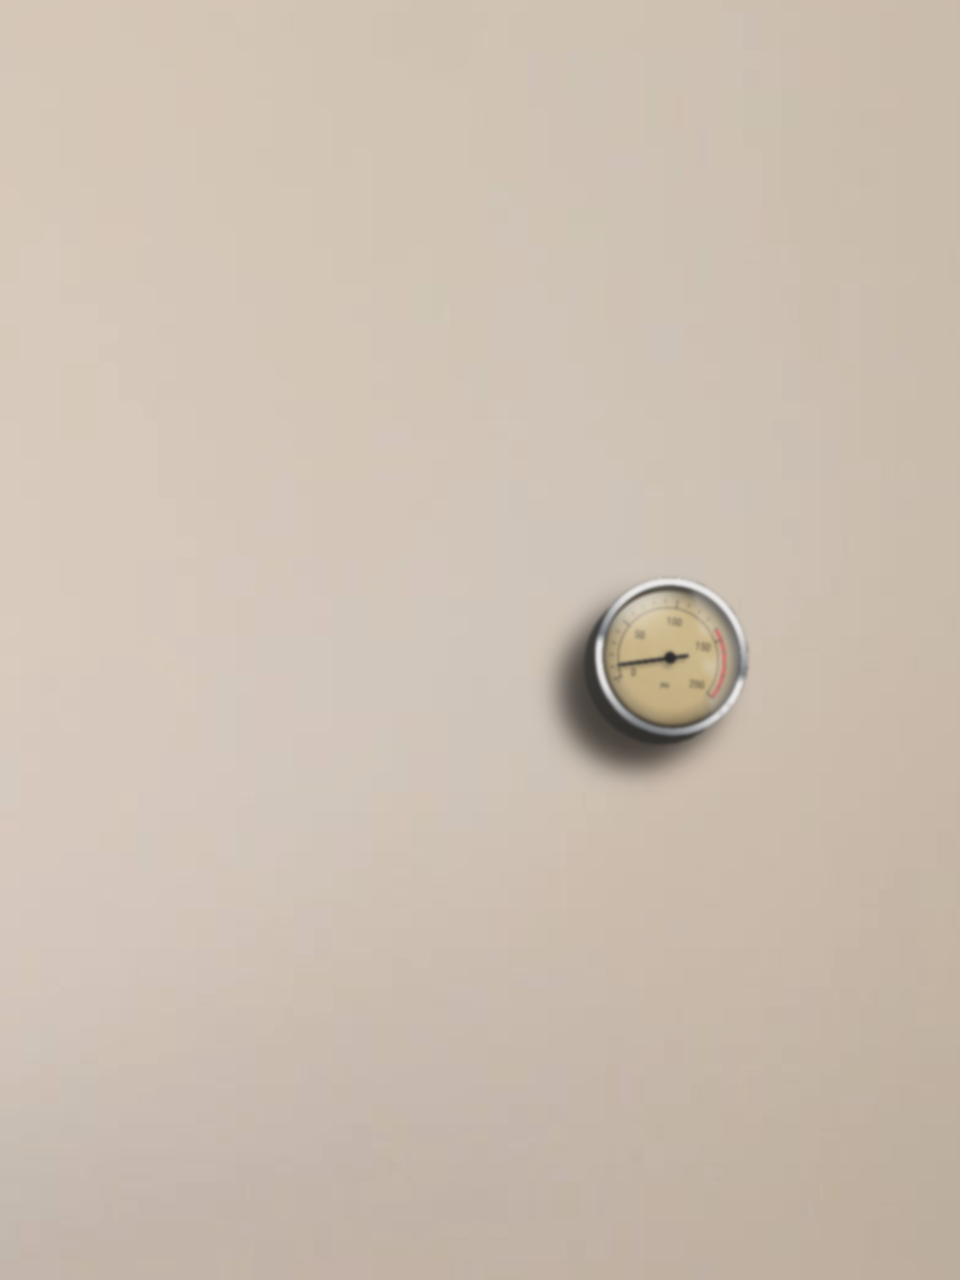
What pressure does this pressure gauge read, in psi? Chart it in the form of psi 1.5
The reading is psi 10
